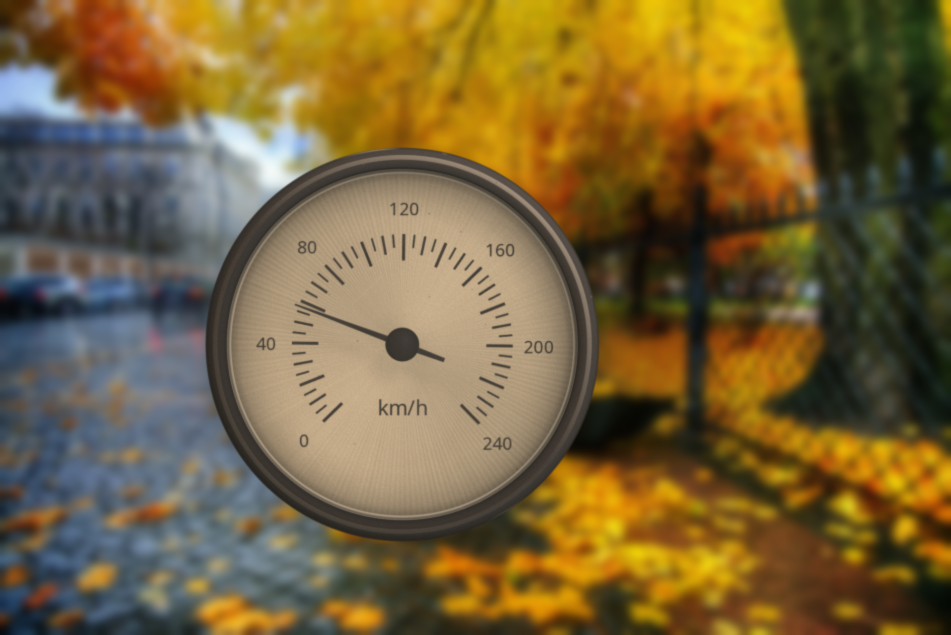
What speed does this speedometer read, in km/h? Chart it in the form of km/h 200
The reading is km/h 57.5
